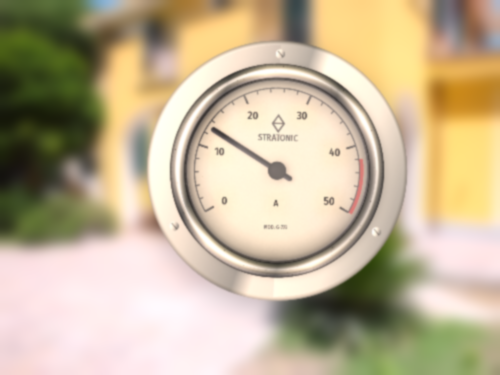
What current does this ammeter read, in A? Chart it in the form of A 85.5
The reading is A 13
